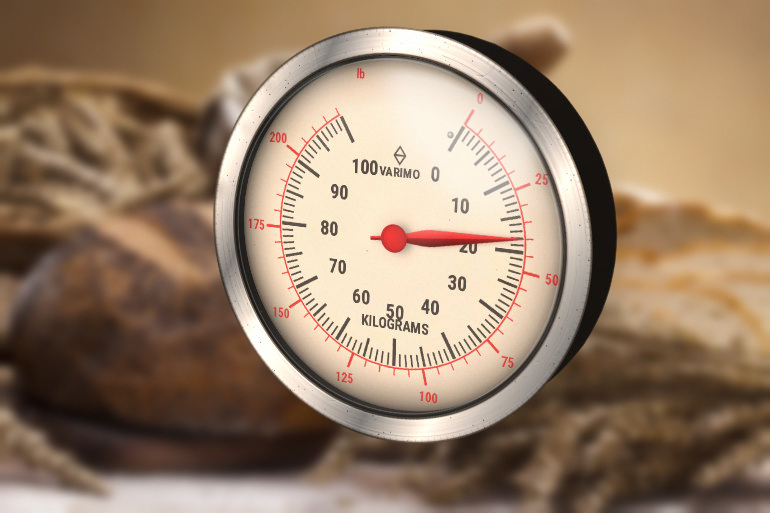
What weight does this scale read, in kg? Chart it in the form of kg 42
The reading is kg 18
